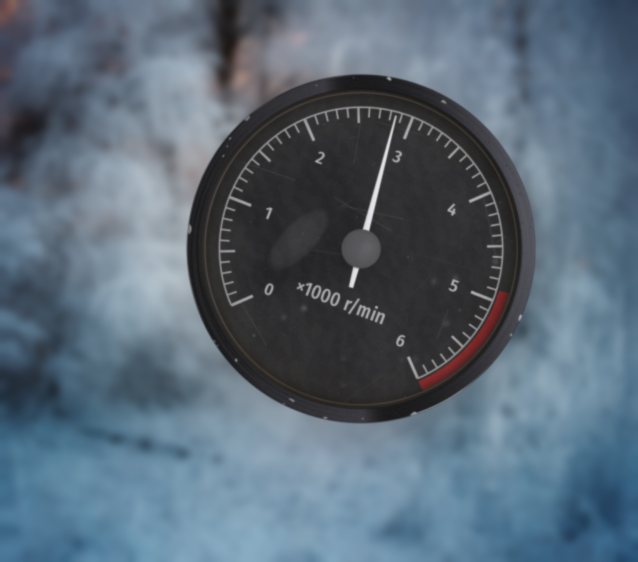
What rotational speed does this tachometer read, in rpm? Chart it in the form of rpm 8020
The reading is rpm 2850
